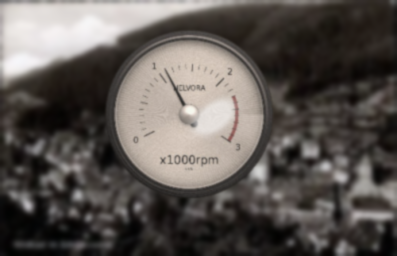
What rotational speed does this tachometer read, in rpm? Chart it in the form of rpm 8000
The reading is rpm 1100
